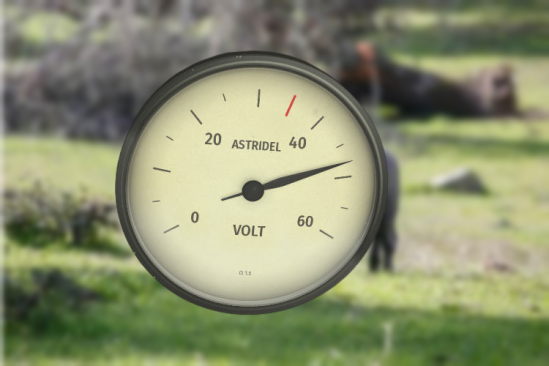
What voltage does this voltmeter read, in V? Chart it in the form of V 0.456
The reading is V 47.5
